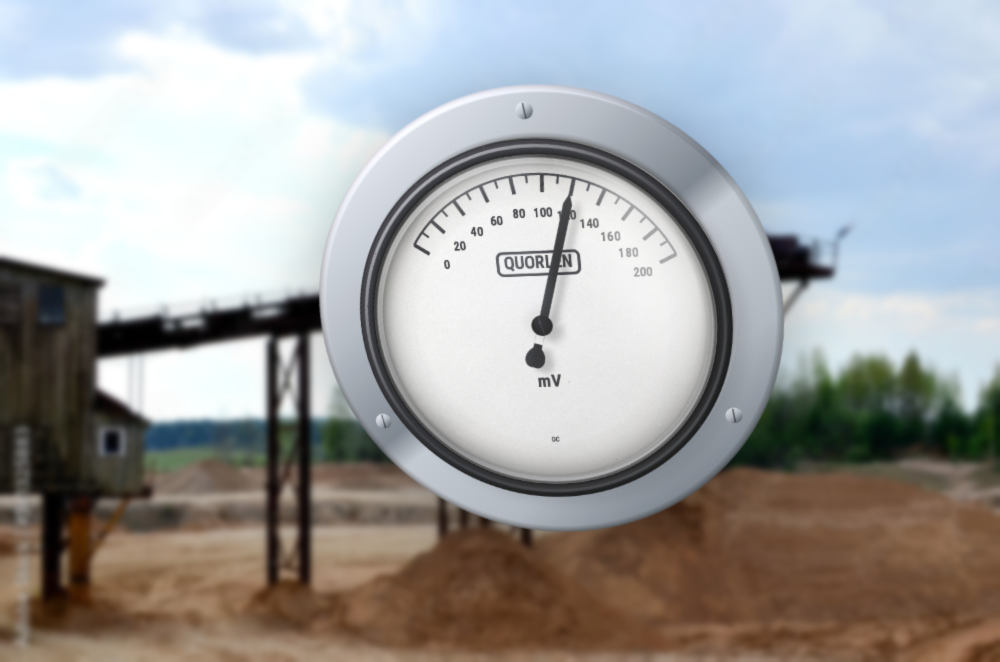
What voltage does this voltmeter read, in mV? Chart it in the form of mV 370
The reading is mV 120
